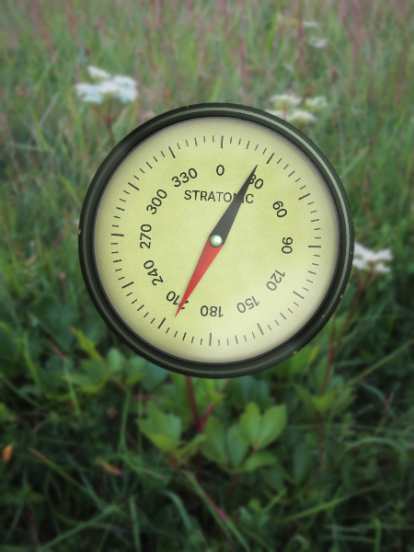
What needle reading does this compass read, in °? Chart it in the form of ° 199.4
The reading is ° 205
